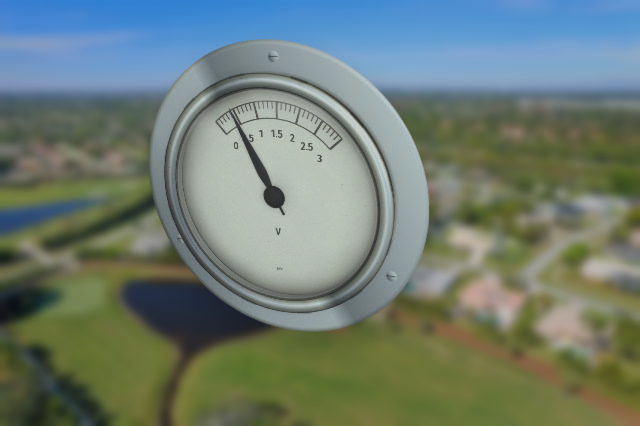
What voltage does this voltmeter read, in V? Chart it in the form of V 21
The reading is V 0.5
